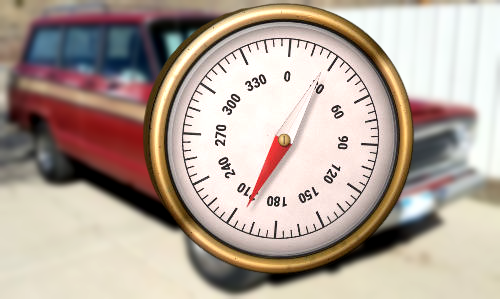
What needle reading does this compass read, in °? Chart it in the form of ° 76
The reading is ° 205
